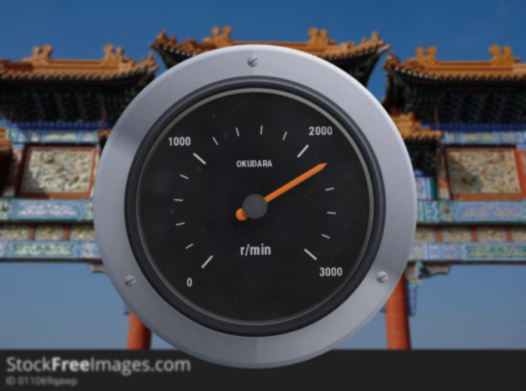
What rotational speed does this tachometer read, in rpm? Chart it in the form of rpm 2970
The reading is rpm 2200
